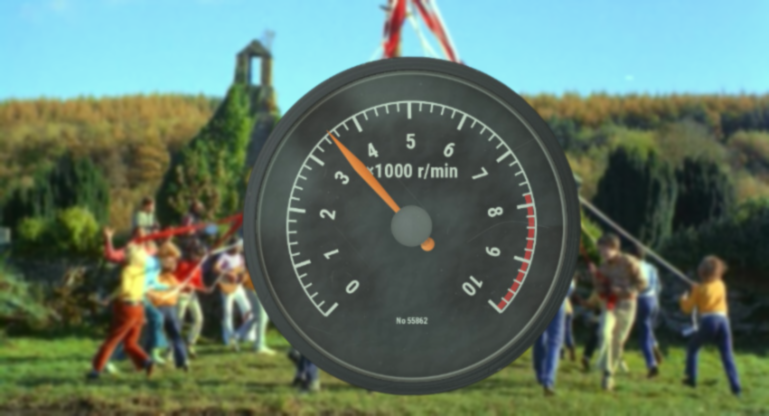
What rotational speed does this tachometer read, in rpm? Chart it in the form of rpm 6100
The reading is rpm 3500
